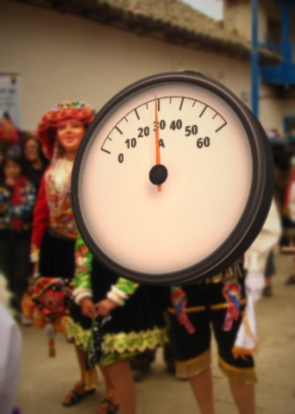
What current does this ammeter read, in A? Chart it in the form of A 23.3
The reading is A 30
